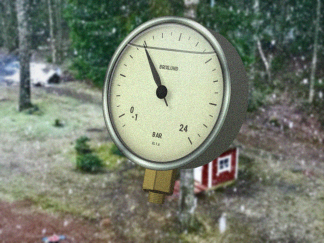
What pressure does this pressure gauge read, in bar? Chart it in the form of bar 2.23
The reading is bar 8
